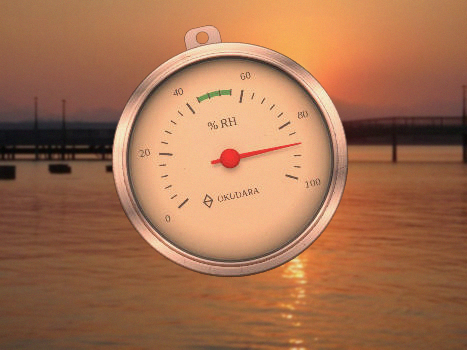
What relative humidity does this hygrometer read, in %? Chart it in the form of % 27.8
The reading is % 88
